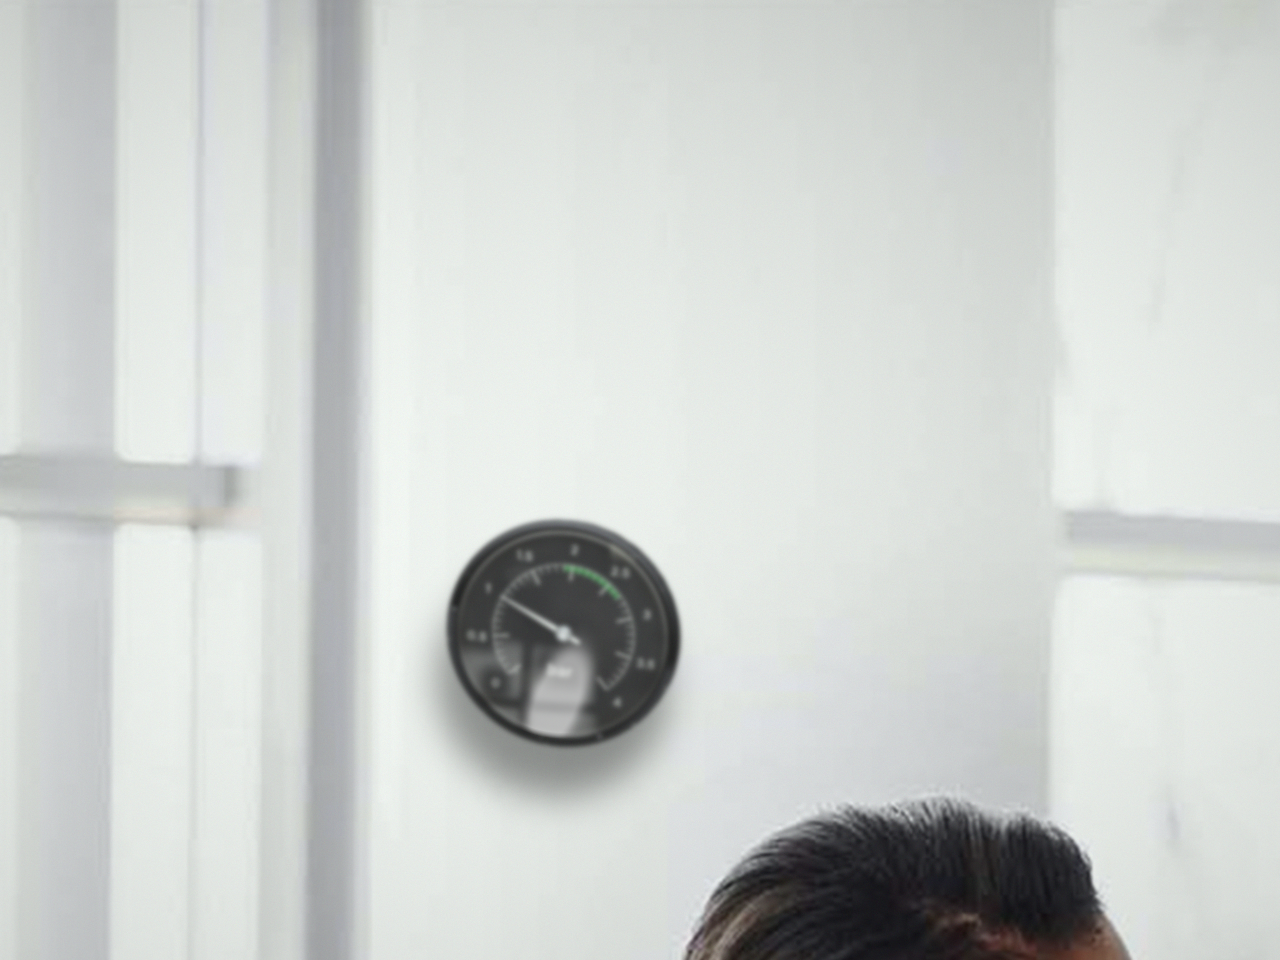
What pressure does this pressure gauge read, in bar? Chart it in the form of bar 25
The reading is bar 1
